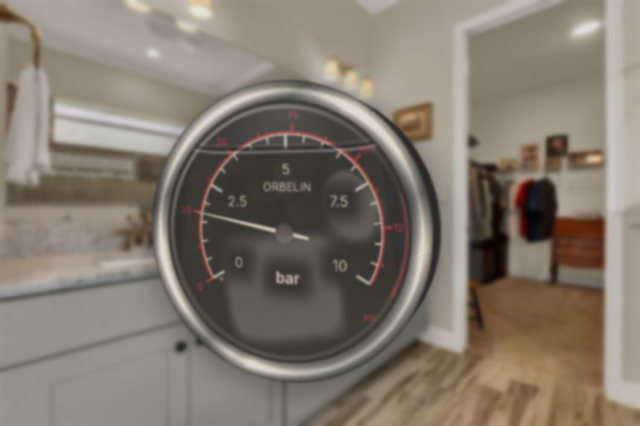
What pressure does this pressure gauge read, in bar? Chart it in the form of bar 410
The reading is bar 1.75
